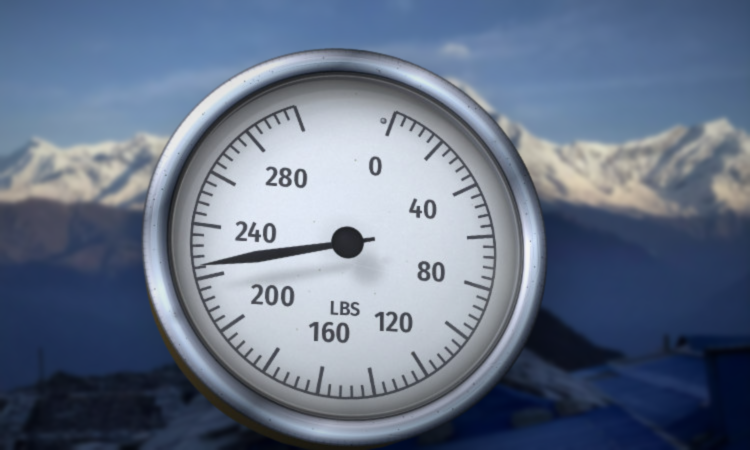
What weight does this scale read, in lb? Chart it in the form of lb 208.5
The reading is lb 224
